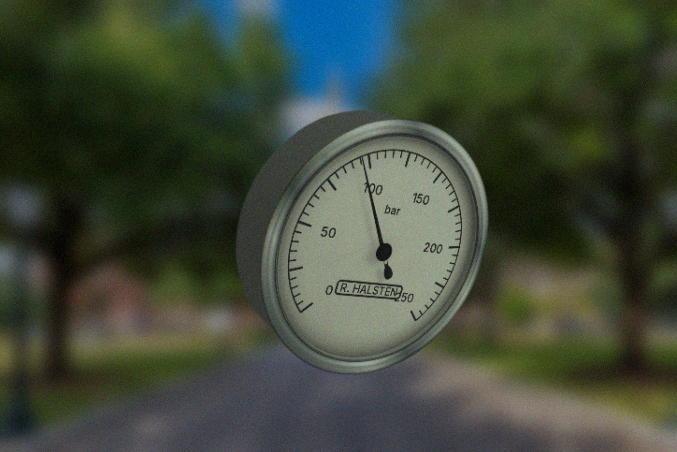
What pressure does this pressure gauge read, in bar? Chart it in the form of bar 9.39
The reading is bar 95
